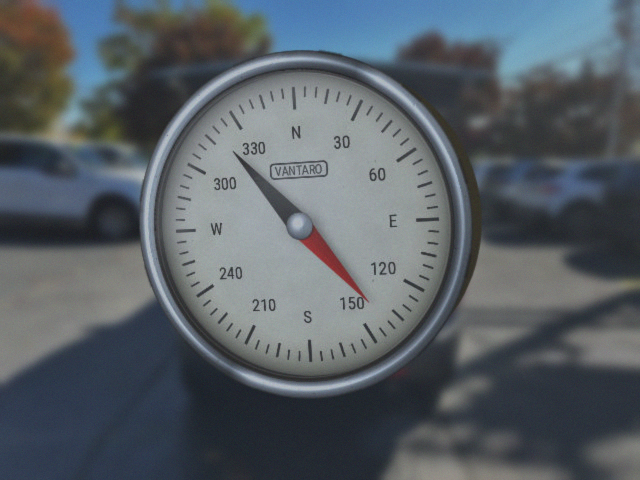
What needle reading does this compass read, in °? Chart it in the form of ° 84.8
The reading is ° 140
